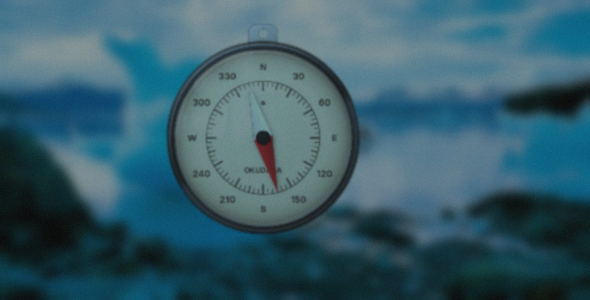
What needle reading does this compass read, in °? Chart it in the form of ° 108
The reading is ° 165
